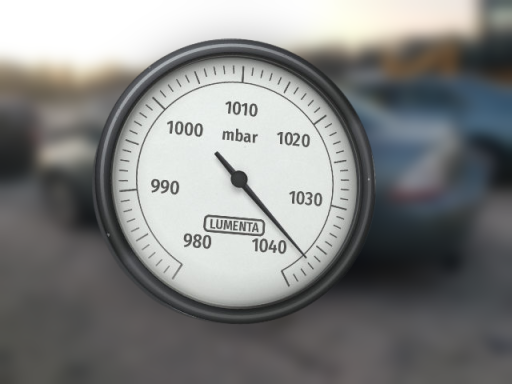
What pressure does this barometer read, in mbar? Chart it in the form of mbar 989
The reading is mbar 1037
